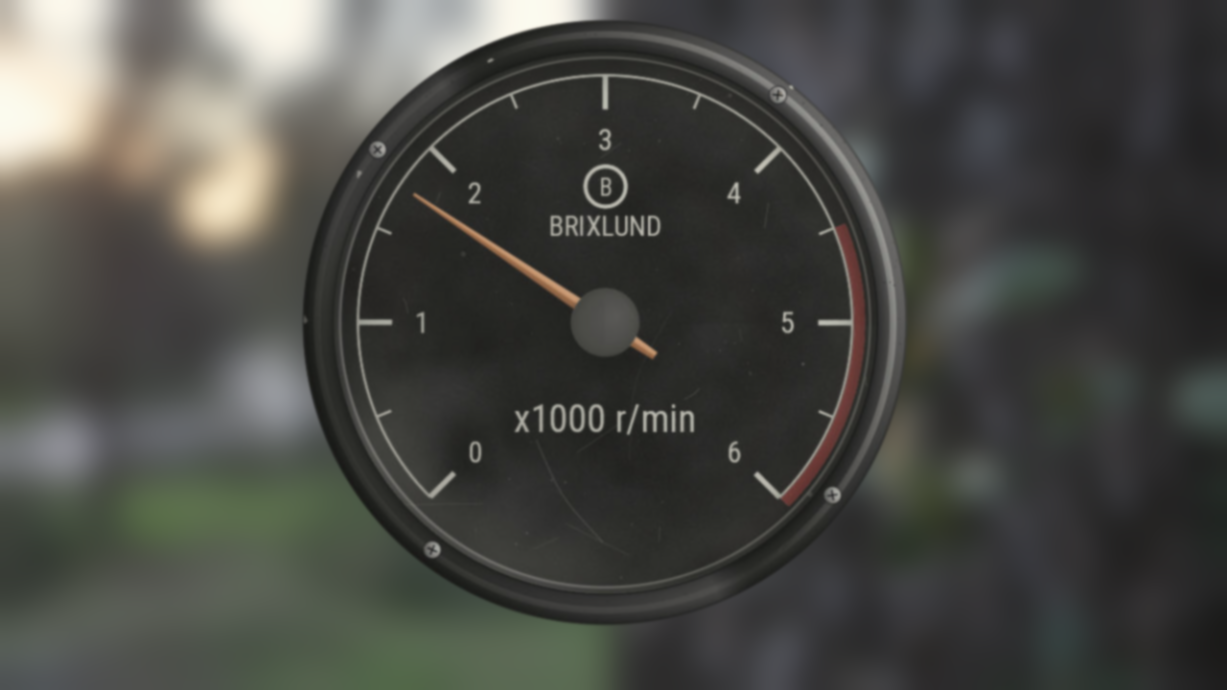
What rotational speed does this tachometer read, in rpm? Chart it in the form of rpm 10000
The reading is rpm 1750
